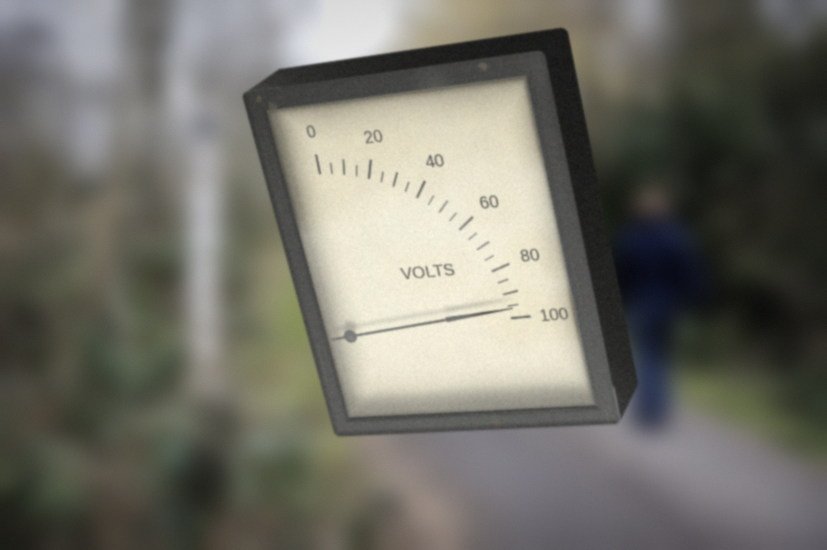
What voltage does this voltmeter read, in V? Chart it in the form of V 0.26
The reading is V 95
